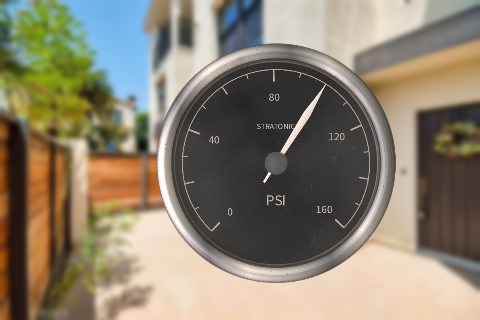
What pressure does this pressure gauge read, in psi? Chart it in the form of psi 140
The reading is psi 100
